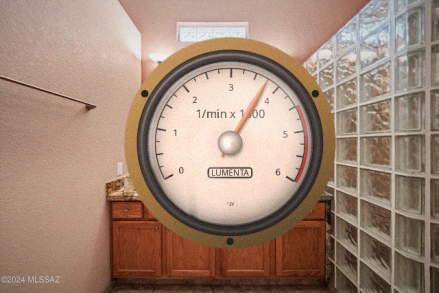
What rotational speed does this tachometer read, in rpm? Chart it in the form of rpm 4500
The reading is rpm 3750
